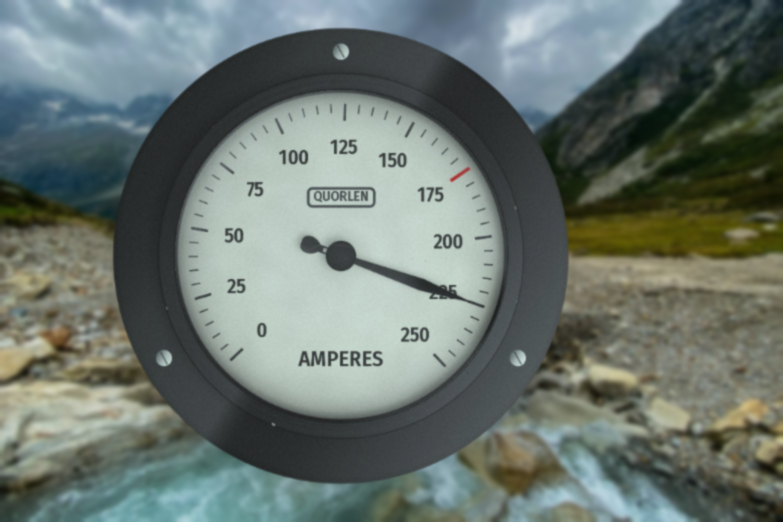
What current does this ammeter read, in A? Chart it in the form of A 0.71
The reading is A 225
